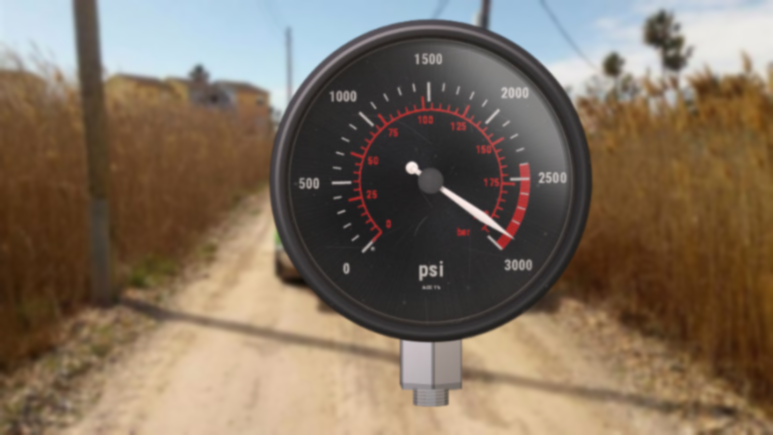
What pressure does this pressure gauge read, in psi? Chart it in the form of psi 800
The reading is psi 2900
